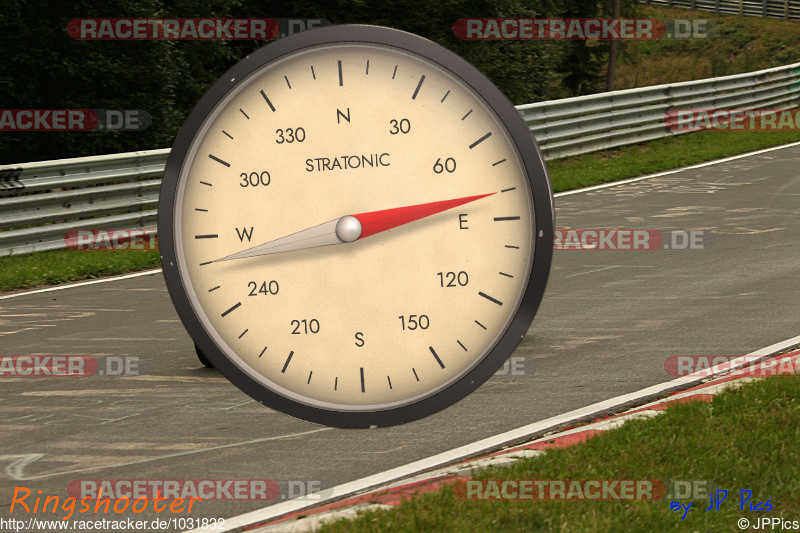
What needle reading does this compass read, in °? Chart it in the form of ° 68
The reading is ° 80
